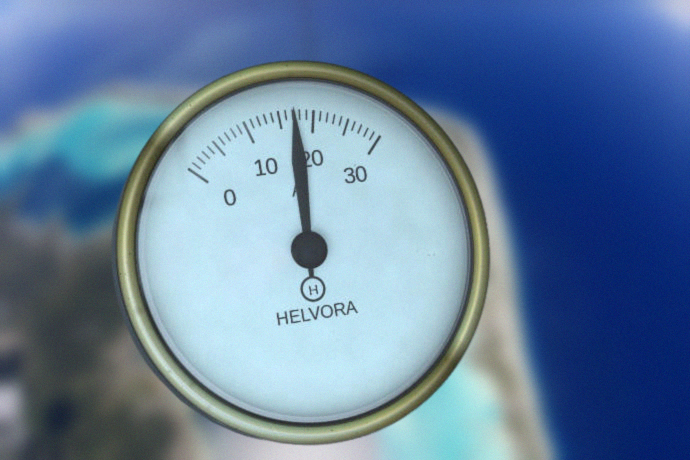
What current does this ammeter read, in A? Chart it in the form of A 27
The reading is A 17
